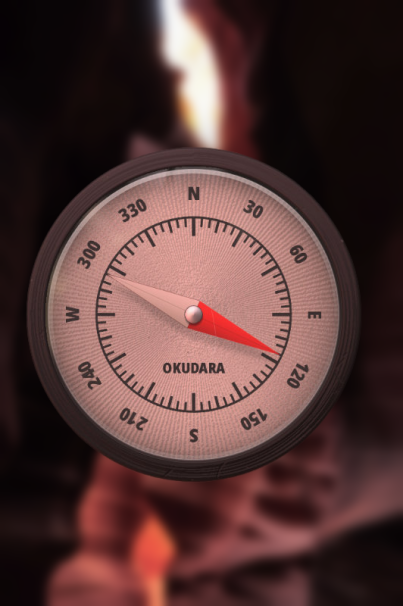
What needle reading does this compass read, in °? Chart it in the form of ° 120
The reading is ° 115
